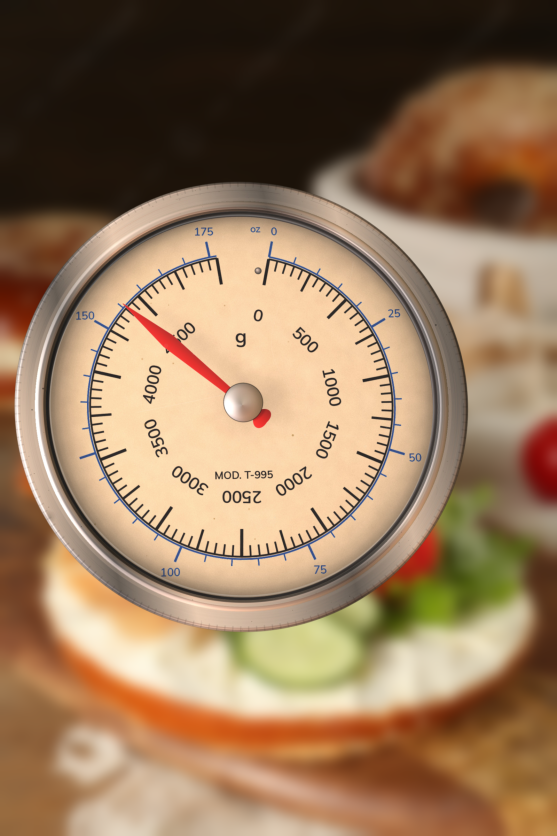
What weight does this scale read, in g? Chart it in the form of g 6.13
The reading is g 4400
